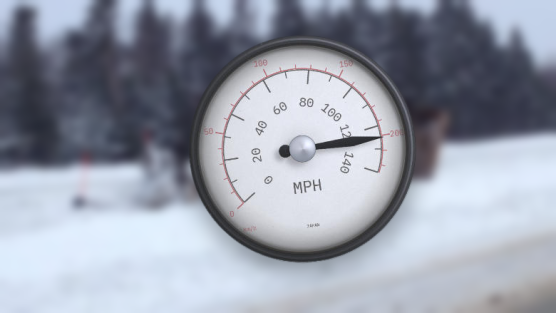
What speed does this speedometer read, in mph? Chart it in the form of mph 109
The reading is mph 125
